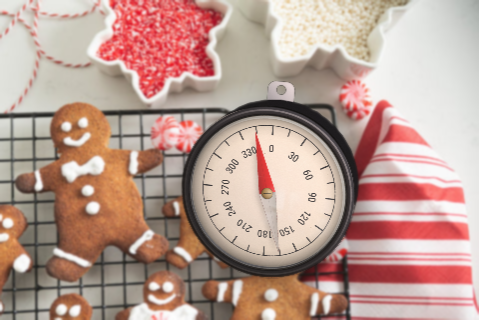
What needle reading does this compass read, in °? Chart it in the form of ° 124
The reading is ° 345
